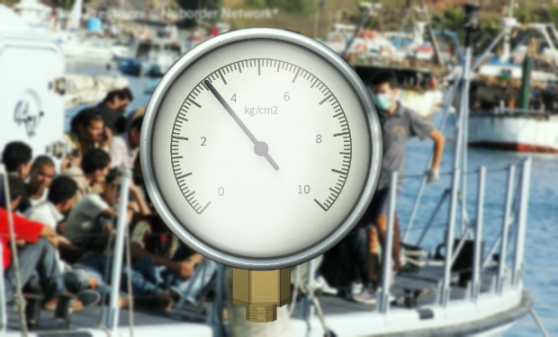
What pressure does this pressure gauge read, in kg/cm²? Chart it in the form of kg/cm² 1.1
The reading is kg/cm² 3.6
